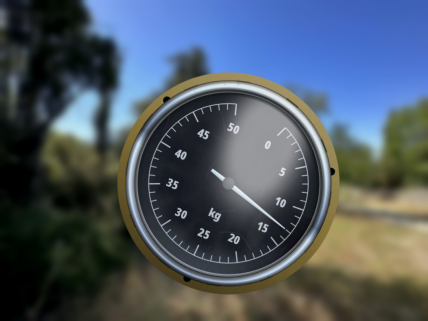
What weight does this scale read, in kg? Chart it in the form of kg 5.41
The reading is kg 13
